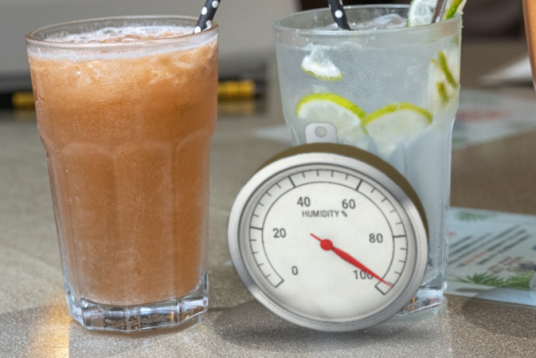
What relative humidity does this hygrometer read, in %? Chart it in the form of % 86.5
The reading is % 96
